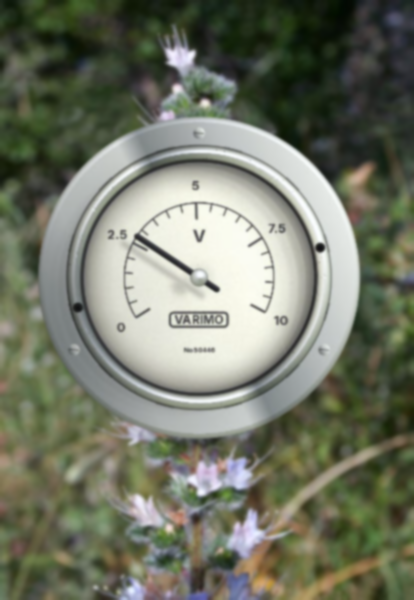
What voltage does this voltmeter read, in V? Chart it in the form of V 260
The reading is V 2.75
